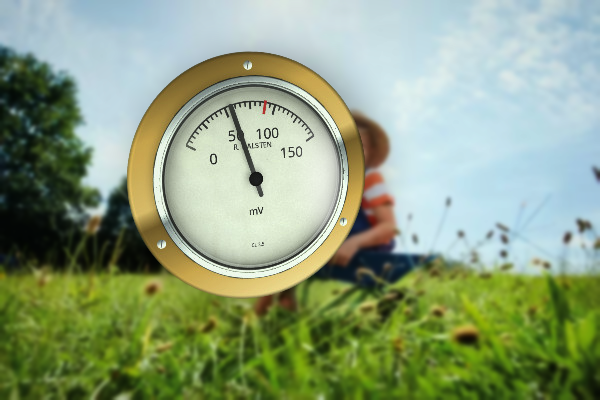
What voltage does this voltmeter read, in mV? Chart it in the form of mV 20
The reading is mV 55
